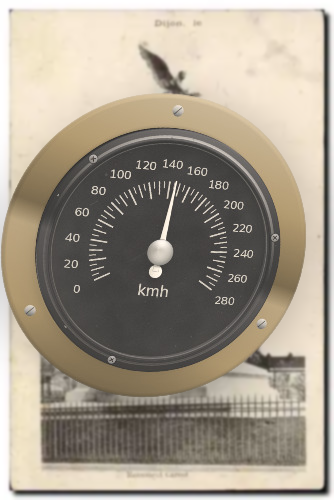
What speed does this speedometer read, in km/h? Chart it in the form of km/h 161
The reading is km/h 145
